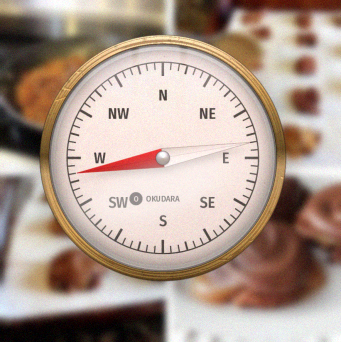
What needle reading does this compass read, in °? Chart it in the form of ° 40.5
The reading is ° 260
